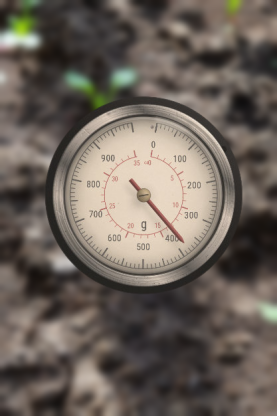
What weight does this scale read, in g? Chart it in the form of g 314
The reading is g 380
